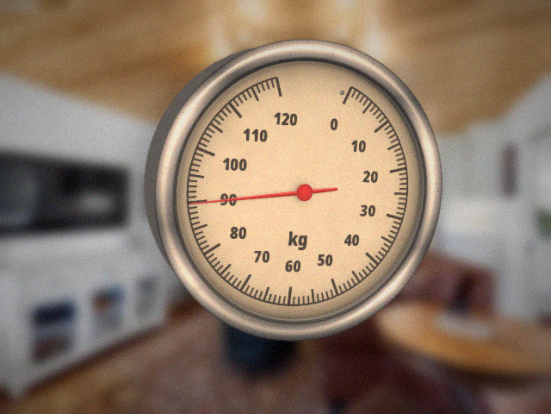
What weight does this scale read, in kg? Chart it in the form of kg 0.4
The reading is kg 90
